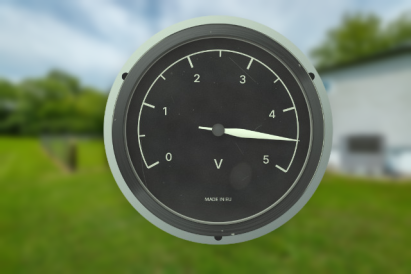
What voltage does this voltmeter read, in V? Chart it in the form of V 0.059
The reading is V 4.5
